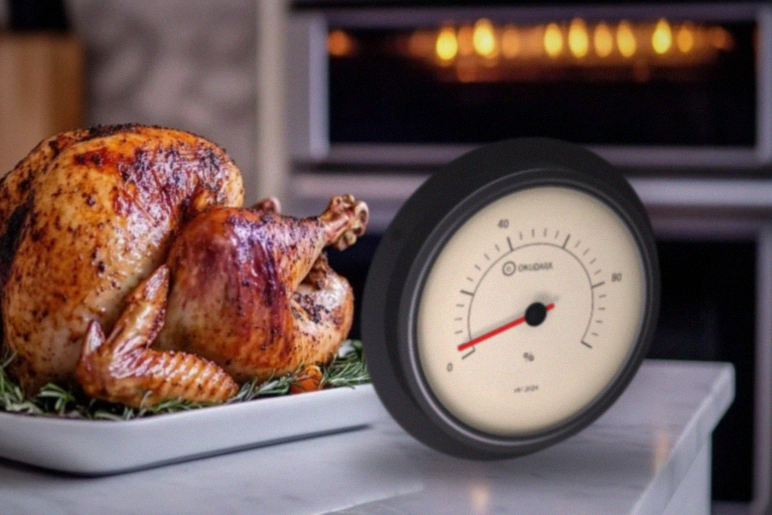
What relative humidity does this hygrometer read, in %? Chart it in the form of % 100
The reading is % 4
